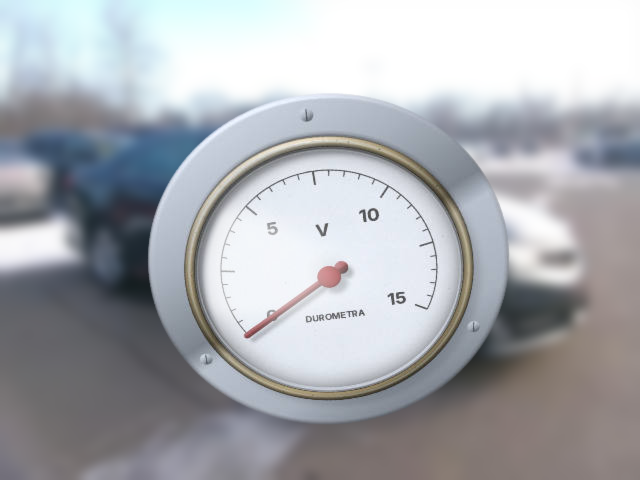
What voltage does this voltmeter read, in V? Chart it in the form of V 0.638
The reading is V 0
